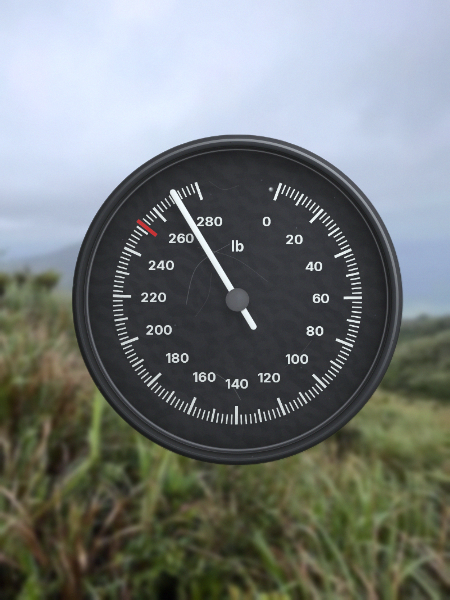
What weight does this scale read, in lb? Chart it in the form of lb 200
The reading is lb 270
